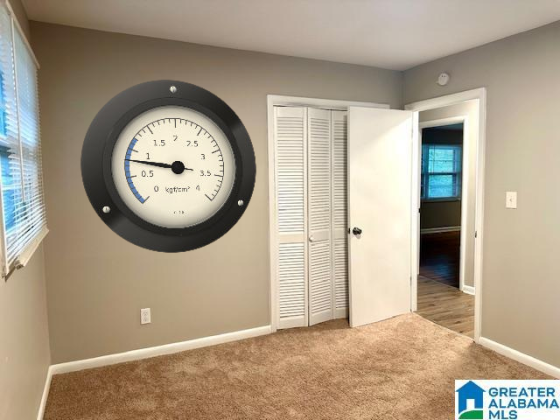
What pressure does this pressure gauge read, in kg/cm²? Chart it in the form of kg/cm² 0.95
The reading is kg/cm² 0.8
